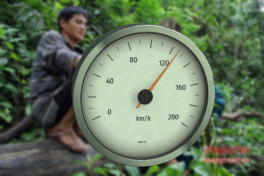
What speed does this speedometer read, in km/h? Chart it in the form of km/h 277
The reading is km/h 125
